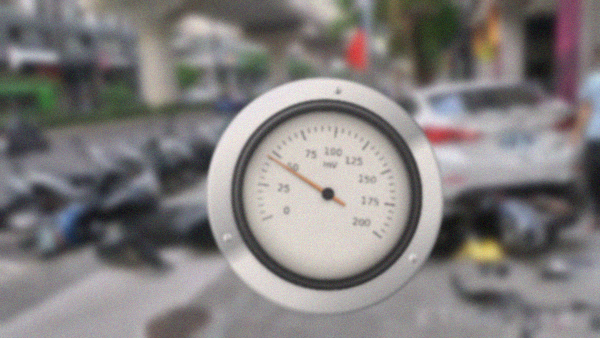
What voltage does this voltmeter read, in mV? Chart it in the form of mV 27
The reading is mV 45
